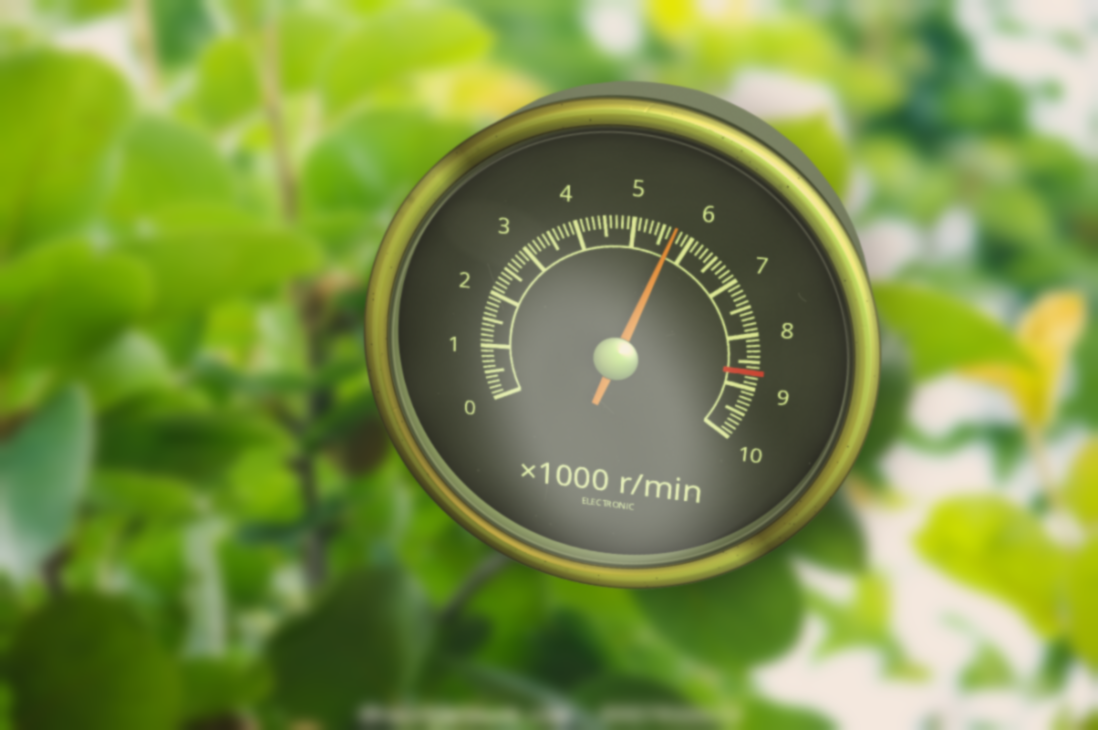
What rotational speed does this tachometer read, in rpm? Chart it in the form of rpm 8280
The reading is rpm 5700
